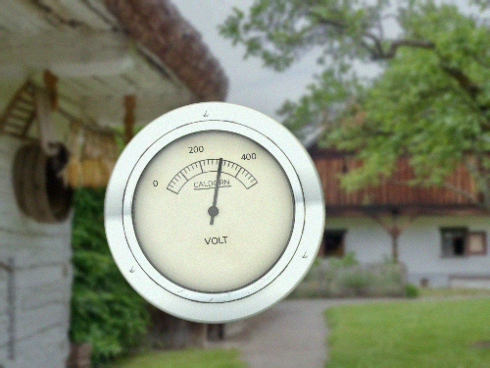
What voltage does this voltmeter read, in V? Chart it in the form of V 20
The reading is V 300
